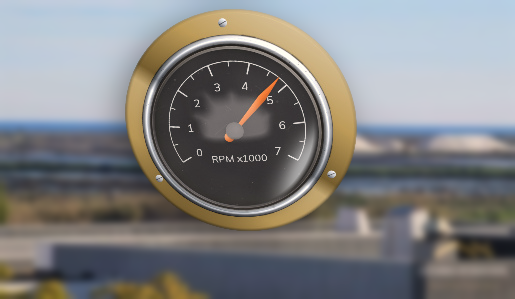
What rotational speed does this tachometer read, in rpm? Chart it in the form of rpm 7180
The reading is rpm 4750
